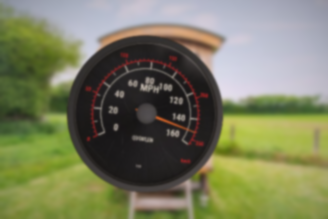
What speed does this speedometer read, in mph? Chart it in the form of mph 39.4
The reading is mph 150
